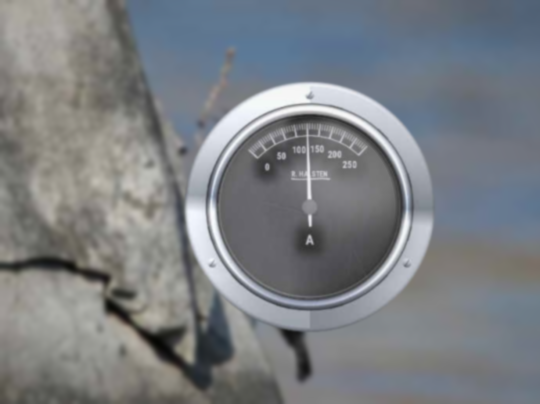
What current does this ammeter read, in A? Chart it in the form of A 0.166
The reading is A 125
